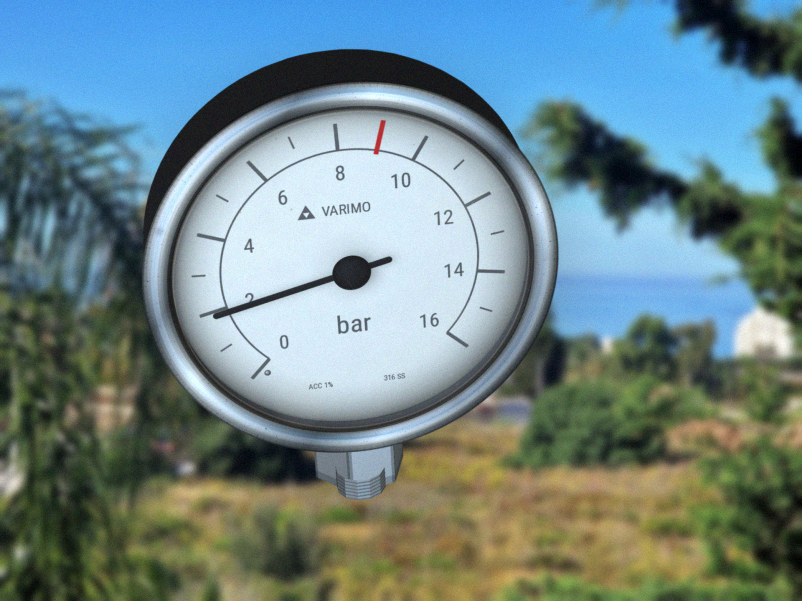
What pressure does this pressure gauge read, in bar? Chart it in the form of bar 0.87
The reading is bar 2
